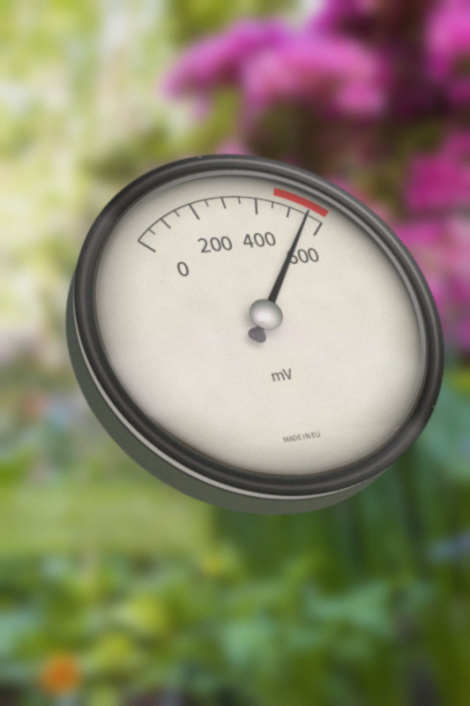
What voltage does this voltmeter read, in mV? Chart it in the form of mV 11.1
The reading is mV 550
